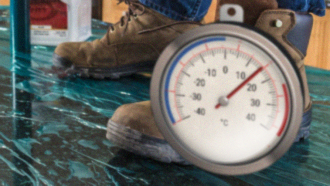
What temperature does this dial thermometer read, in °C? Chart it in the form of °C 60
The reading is °C 15
